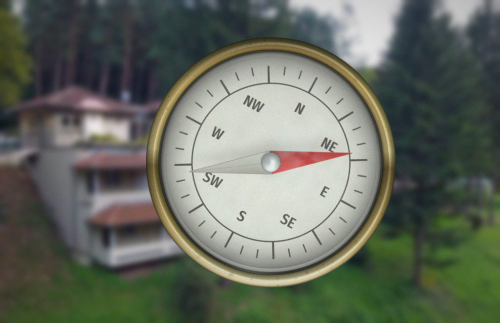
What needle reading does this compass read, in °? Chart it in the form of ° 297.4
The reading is ° 55
